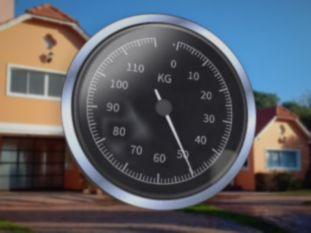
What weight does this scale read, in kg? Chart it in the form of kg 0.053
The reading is kg 50
